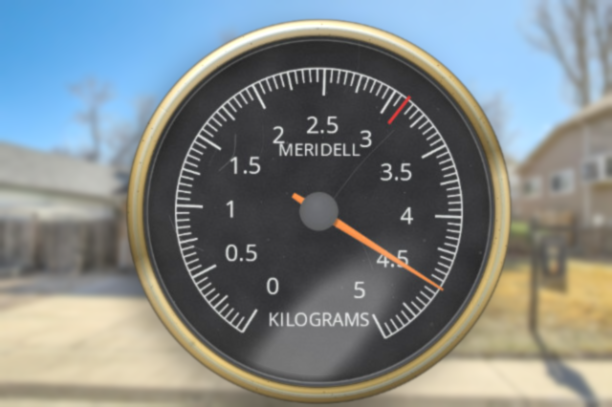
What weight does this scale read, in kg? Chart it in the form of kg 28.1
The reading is kg 4.5
